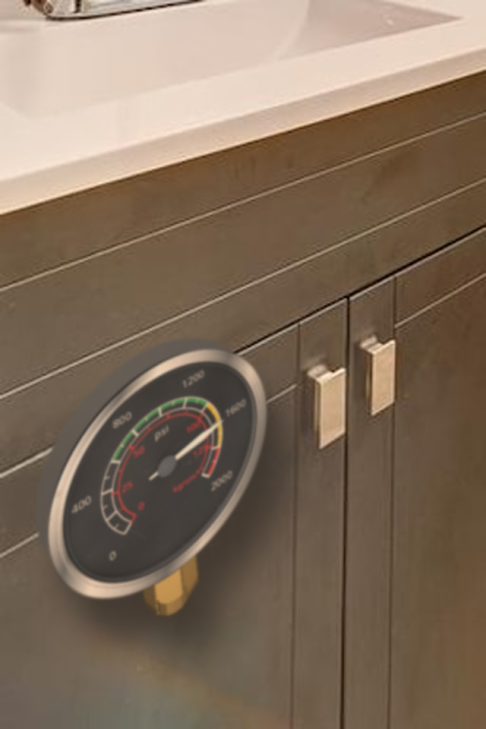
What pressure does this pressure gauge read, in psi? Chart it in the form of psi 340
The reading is psi 1600
